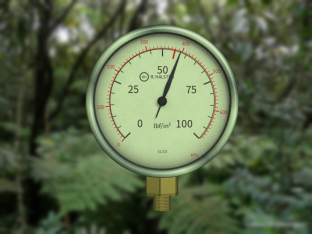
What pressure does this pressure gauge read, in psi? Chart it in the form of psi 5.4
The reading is psi 57.5
